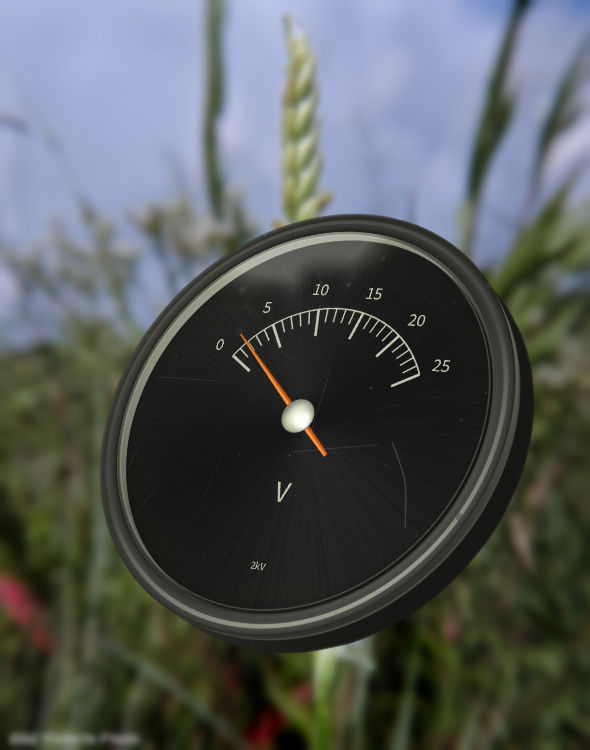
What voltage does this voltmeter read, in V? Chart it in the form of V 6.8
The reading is V 2
